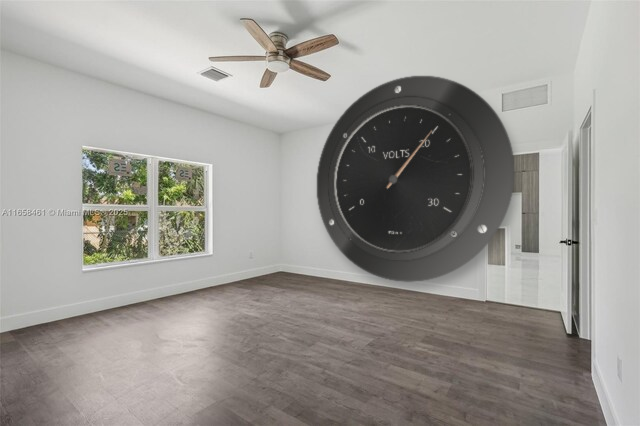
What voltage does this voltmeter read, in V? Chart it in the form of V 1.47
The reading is V 20
